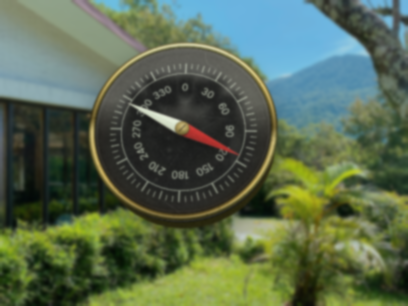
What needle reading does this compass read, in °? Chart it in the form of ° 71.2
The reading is ° 115
